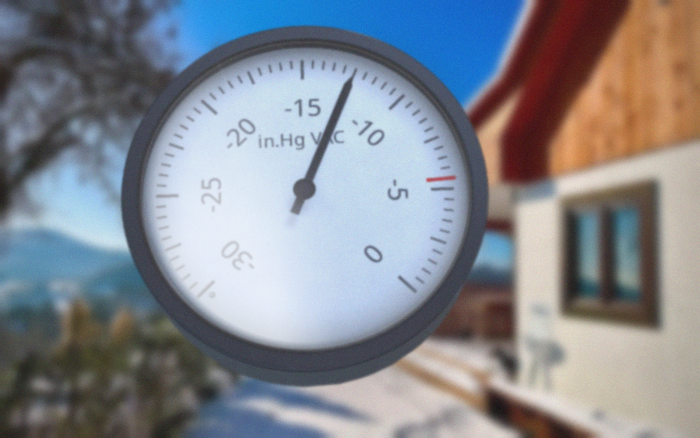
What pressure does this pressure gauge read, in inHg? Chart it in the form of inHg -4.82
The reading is inHg -12.5
